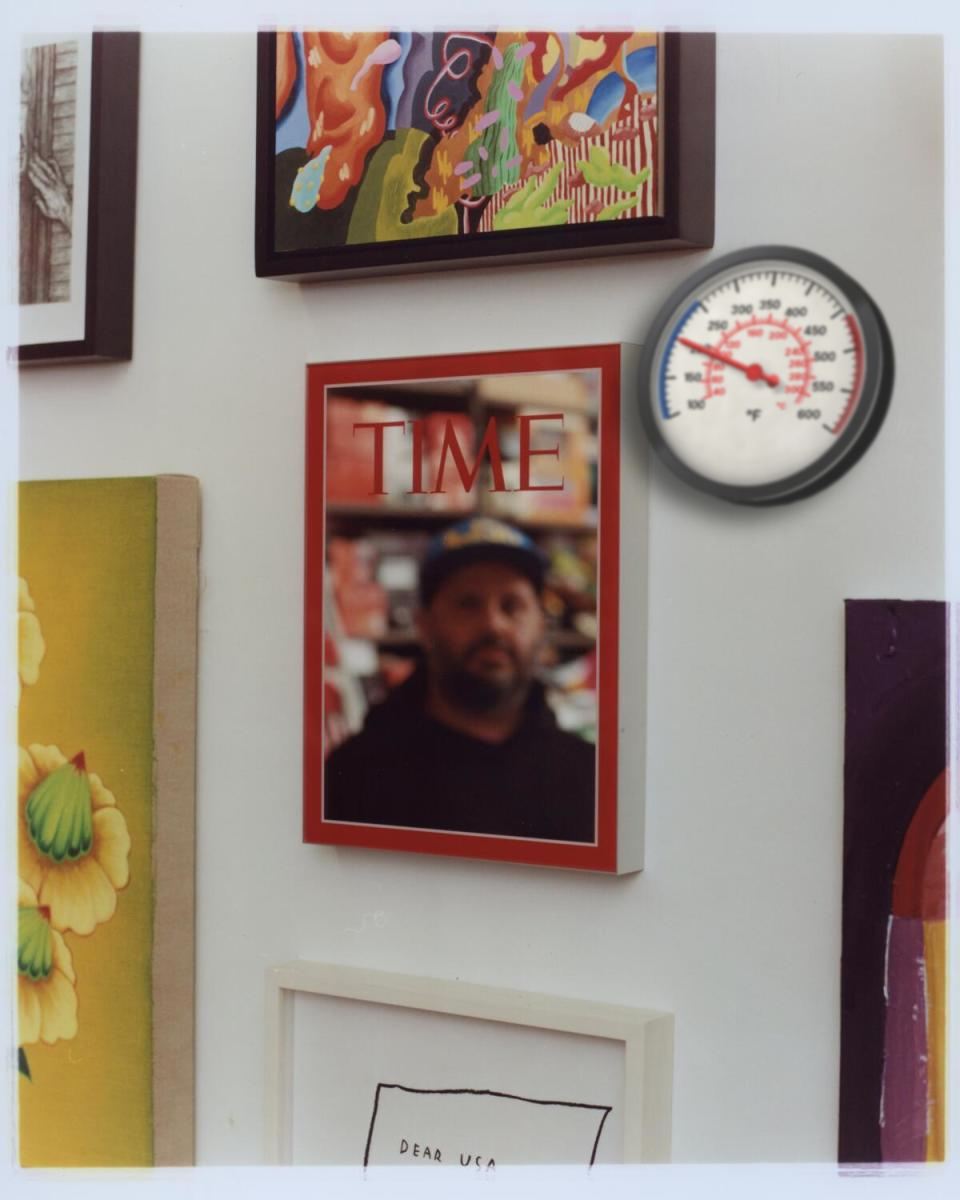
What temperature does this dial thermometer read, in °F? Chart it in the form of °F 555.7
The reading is °F 200
